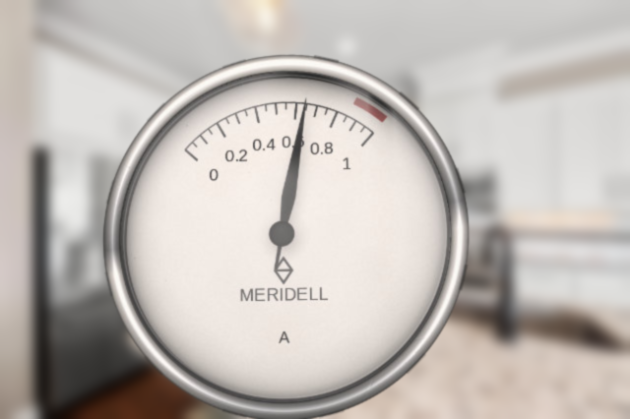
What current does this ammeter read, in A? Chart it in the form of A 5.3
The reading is A 0.65
